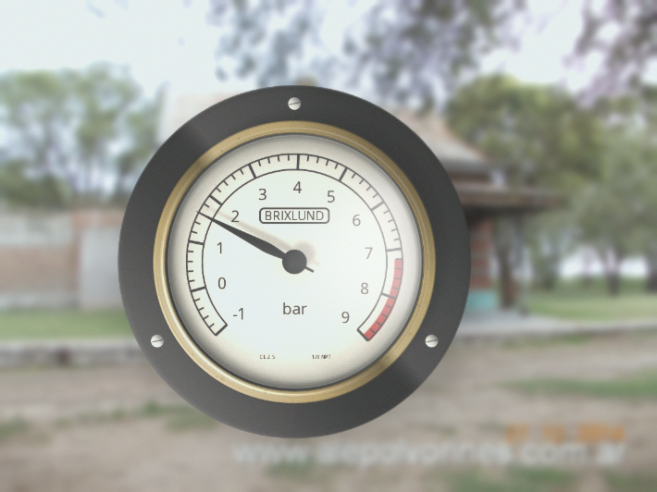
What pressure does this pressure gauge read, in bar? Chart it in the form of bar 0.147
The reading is bar 1.6
